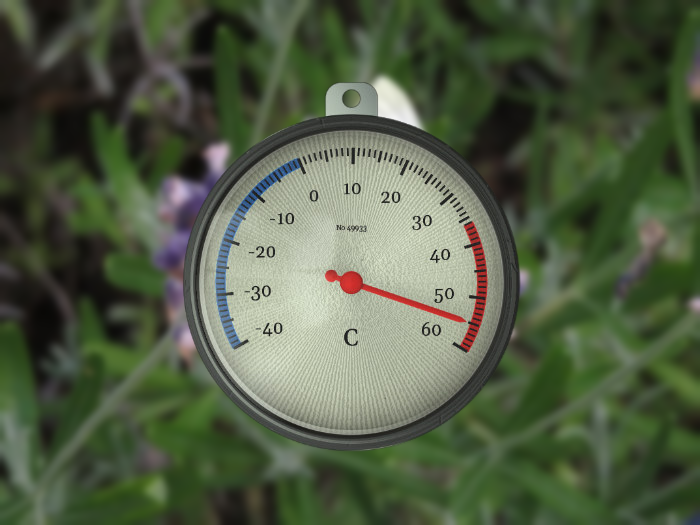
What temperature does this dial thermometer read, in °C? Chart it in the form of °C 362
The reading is °C 55
